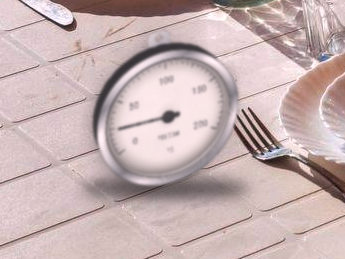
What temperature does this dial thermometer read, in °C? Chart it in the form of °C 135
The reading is °C 25
